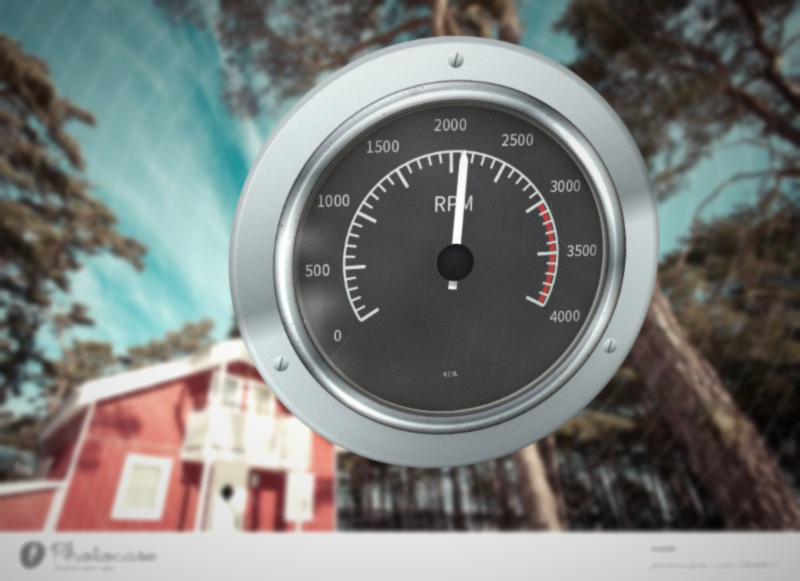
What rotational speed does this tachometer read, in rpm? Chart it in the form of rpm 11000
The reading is rpm 2100
